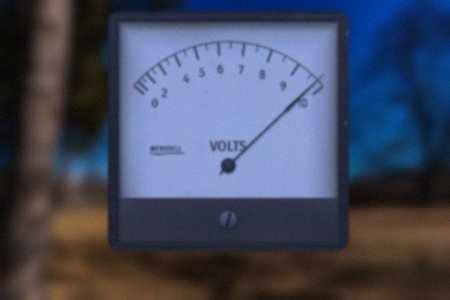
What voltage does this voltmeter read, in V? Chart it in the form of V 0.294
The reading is V 9.75
